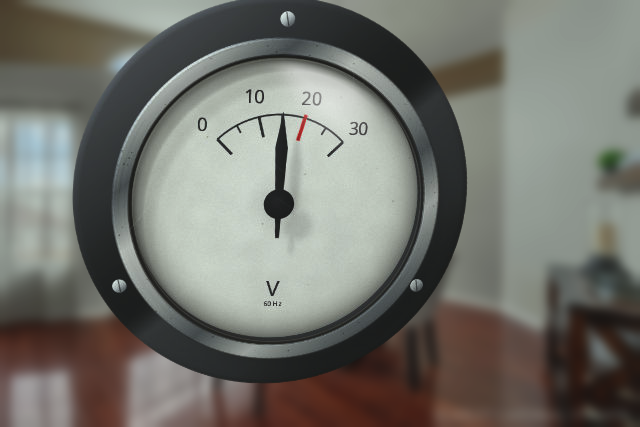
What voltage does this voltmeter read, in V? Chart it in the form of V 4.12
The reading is V 15
